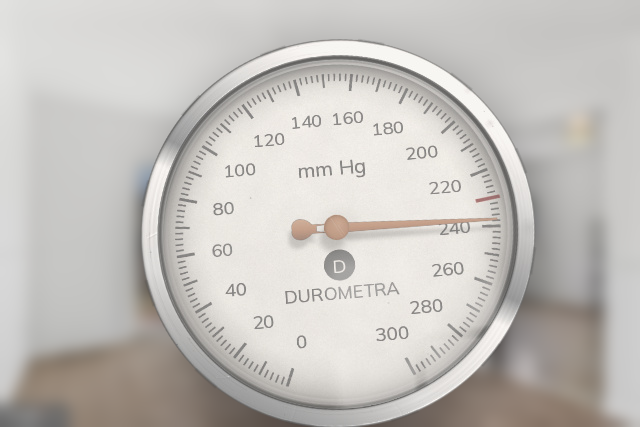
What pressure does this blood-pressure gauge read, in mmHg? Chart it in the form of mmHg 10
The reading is mmHg 238
